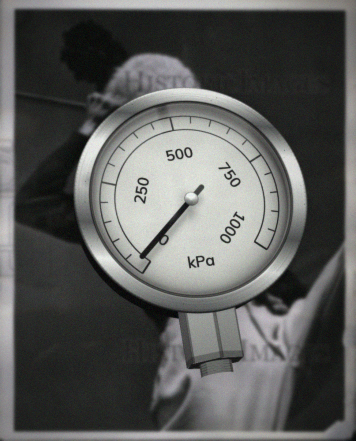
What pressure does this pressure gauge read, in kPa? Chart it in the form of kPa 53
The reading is kPa 25
